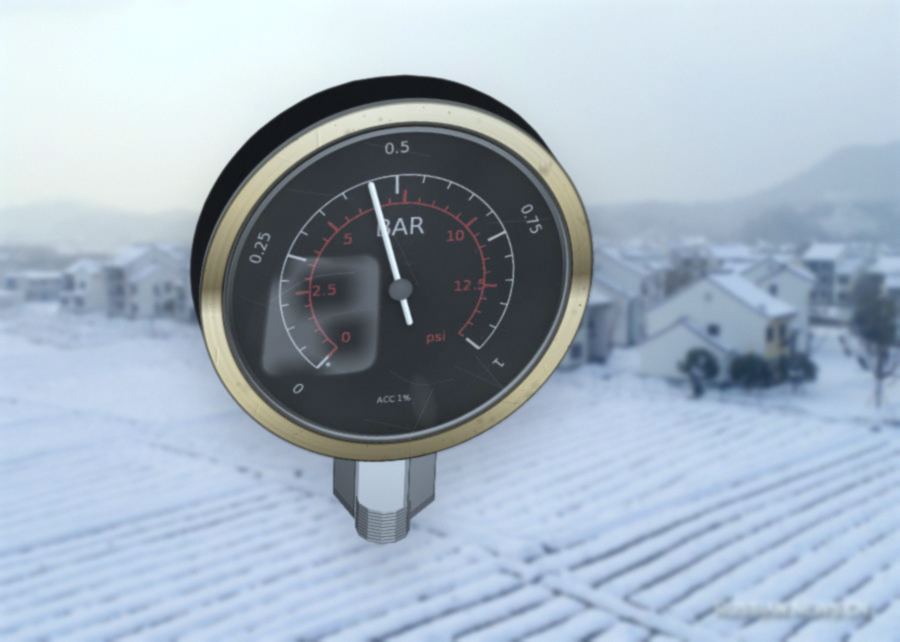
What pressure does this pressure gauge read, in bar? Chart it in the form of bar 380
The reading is bar 0.45
